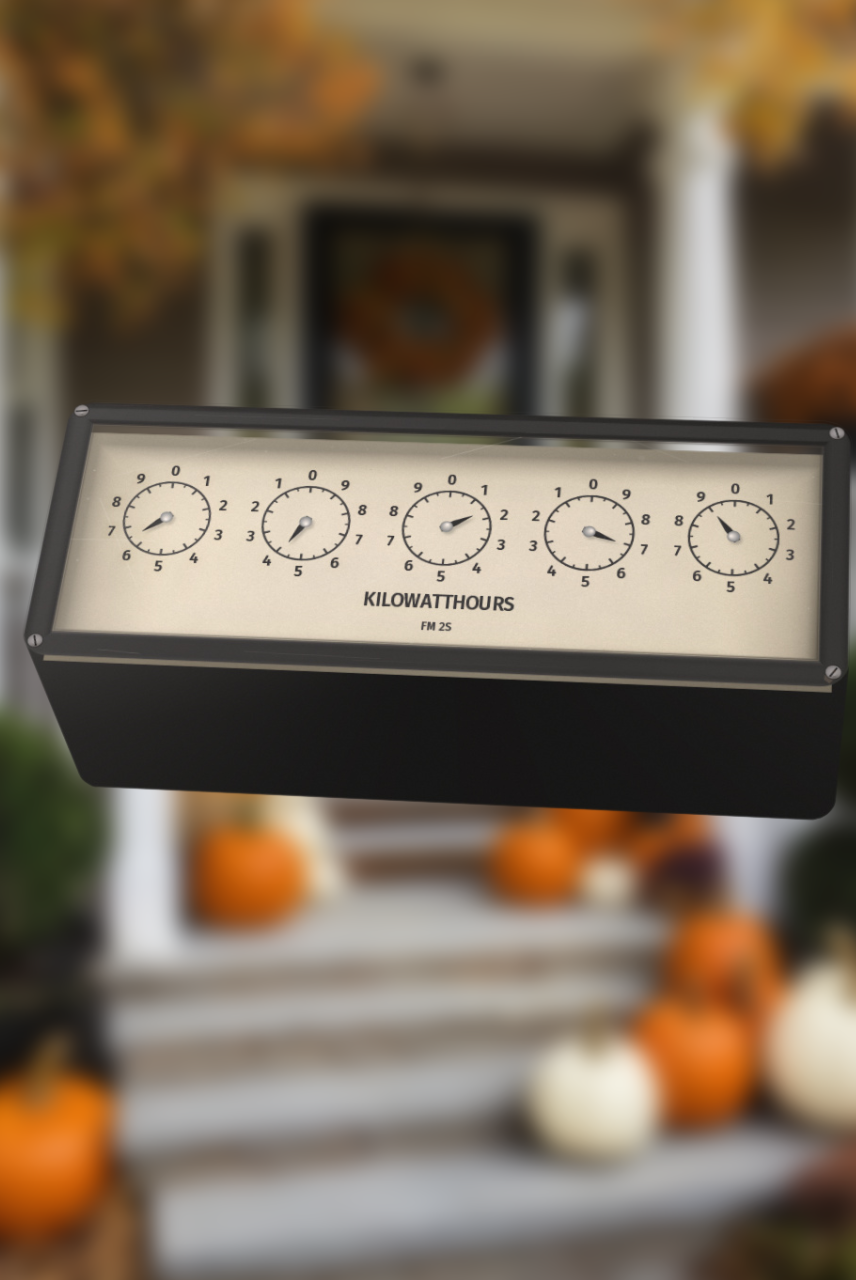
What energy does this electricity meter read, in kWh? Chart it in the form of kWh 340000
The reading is kWh 64169
